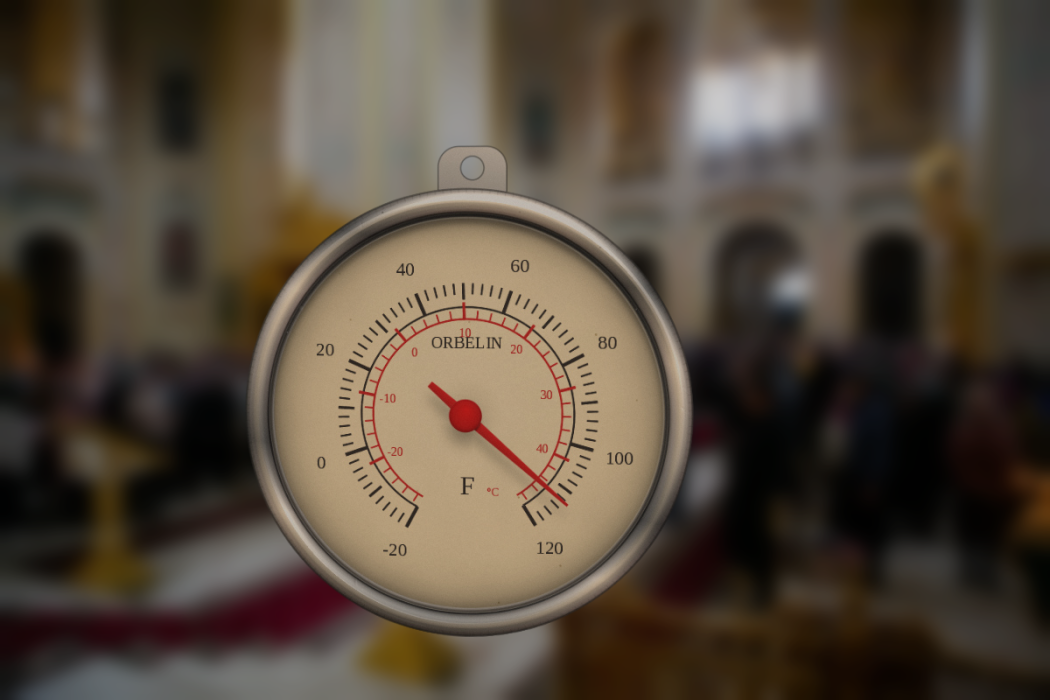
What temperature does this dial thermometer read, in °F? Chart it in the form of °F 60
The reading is °F 112
